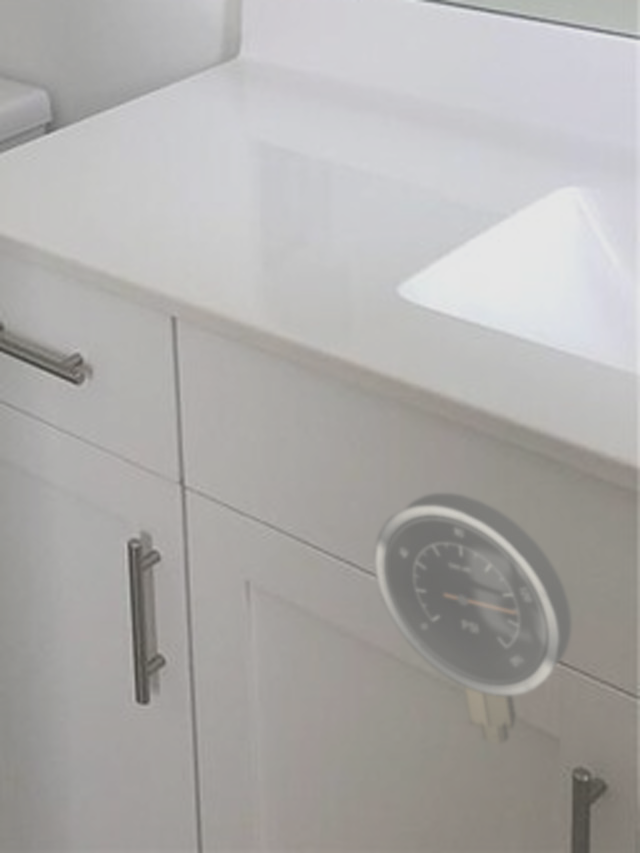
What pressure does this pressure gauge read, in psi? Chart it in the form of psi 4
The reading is psi 130
